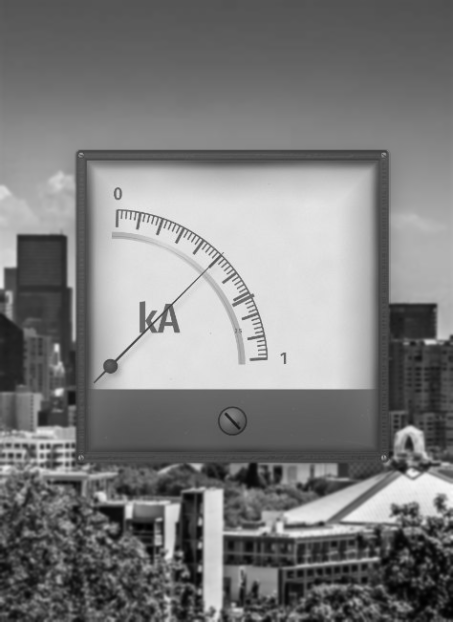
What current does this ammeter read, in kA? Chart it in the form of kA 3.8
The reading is kA 0.5
